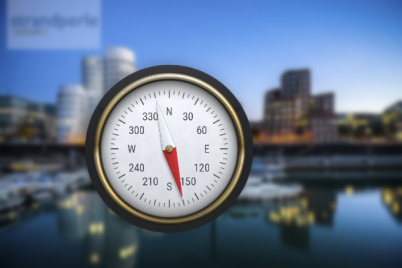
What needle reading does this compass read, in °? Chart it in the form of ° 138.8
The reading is ° 165
